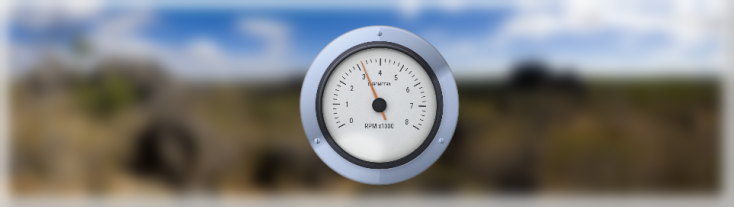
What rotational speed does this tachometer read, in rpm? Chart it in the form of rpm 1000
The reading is rpm 3200
